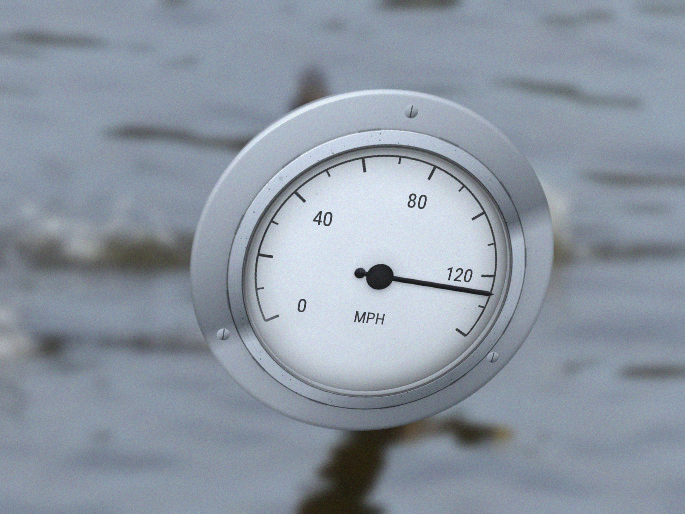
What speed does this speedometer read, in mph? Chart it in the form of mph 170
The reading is mph 125
